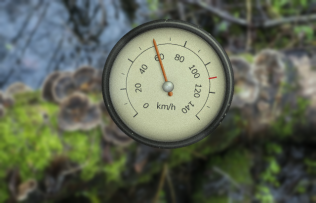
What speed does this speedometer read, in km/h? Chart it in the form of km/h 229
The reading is km/h 60
